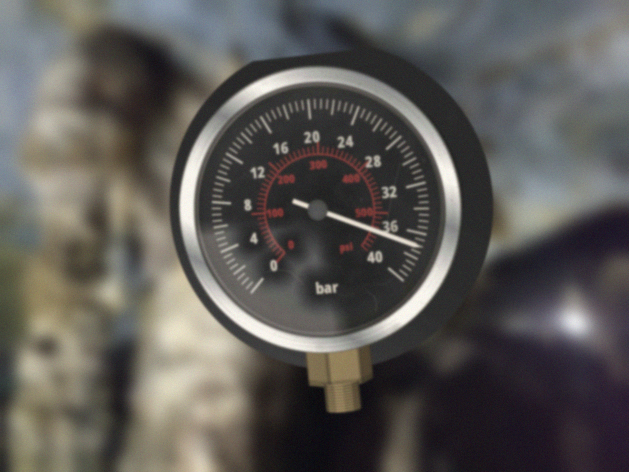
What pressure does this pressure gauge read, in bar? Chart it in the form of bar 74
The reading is bar 37
